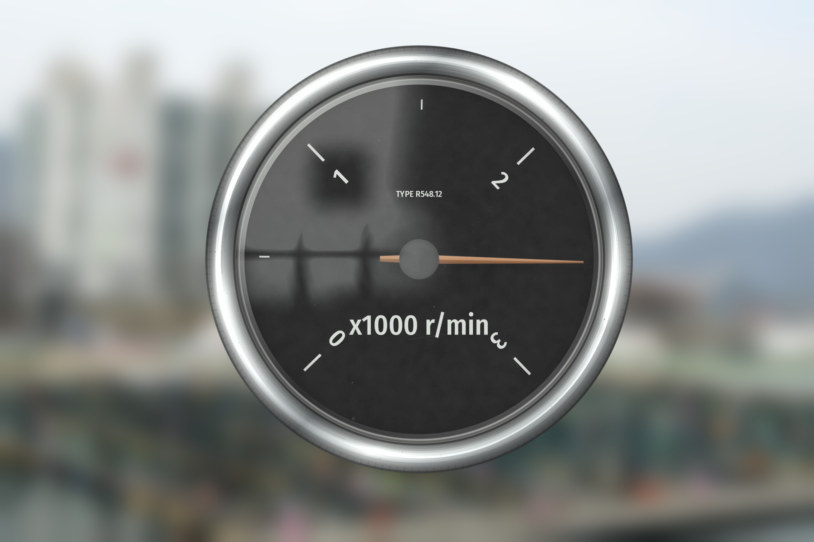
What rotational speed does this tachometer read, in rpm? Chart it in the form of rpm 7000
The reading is rpm 2500
